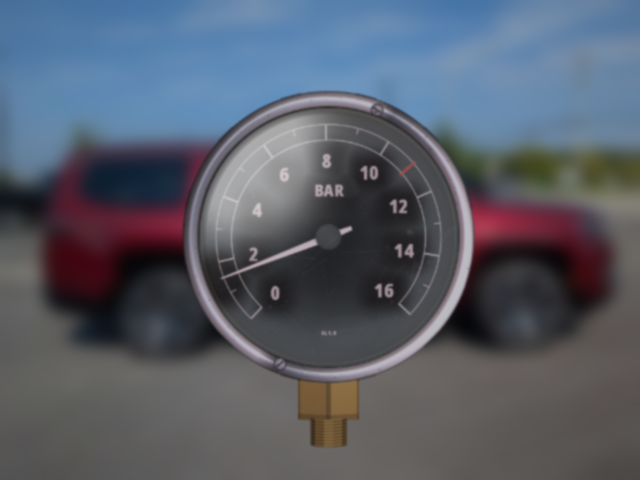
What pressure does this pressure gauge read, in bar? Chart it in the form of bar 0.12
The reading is bar 1.5
